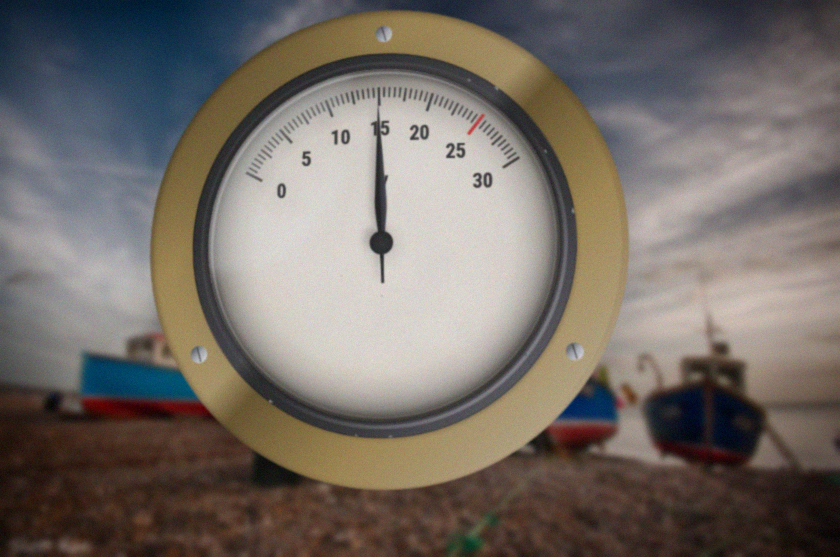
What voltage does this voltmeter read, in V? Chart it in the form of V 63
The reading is V 15
